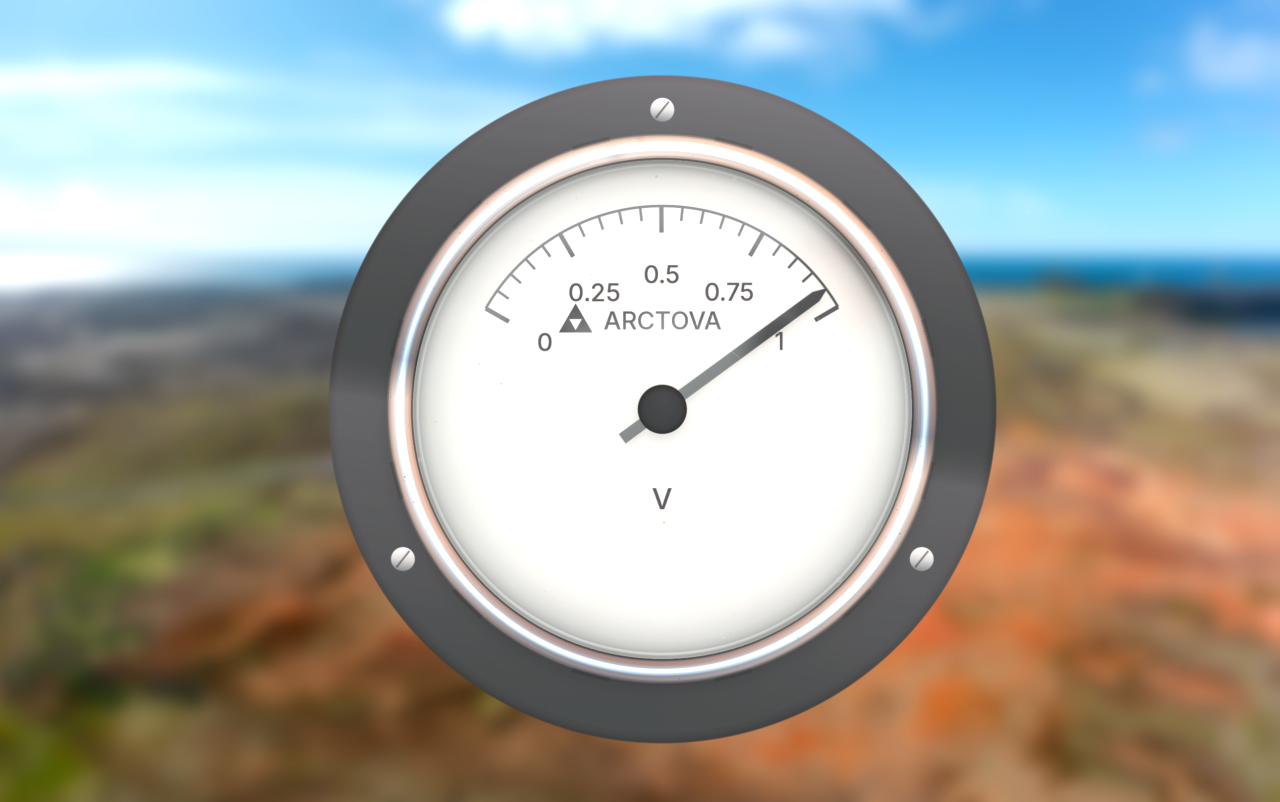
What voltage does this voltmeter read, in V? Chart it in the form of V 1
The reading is V 0.95
